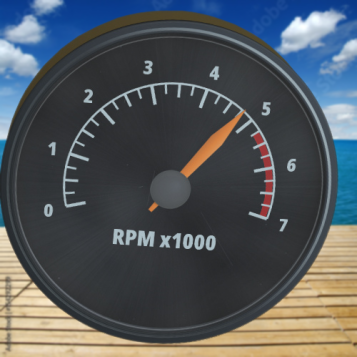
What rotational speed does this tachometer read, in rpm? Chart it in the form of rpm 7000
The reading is rpm 4750
